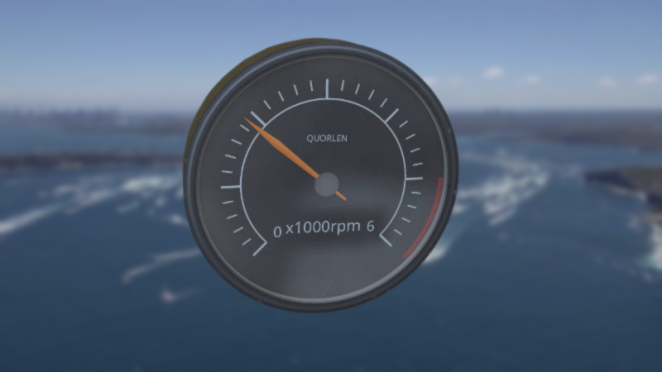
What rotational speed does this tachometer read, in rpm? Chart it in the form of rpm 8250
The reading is rpm 1900
